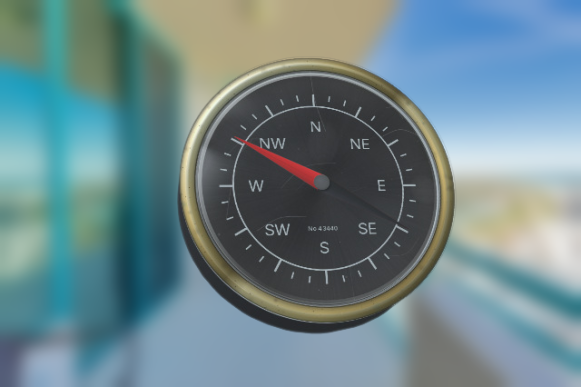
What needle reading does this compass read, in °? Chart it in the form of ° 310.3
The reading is ° 300
